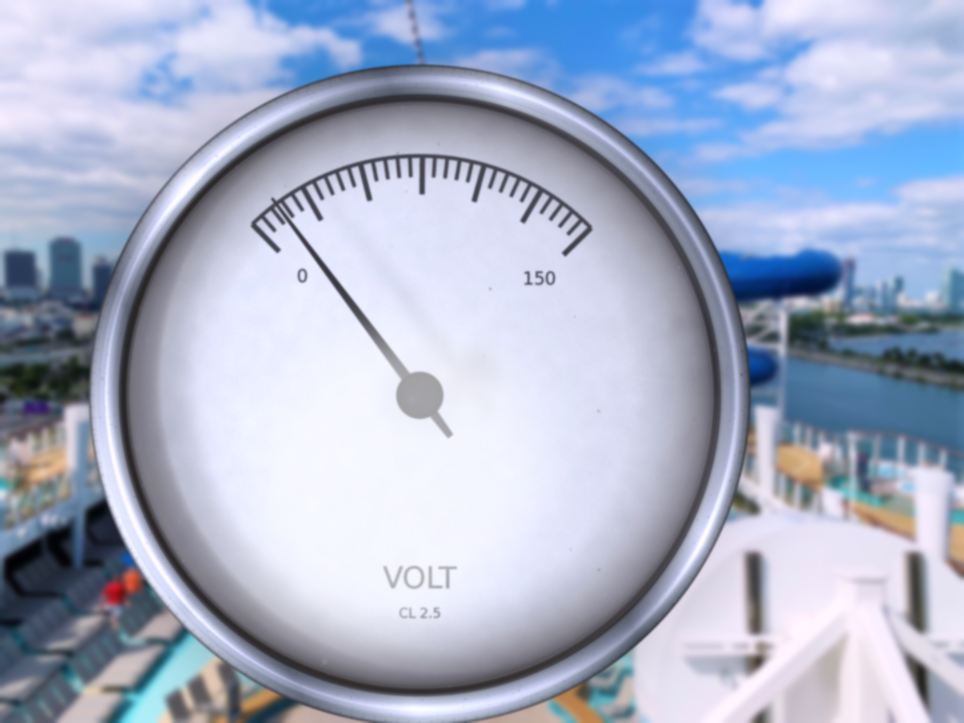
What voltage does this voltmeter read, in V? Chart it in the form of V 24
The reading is V 12.5
